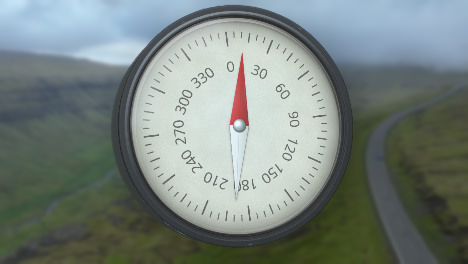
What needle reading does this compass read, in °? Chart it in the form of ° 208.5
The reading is ° 10
